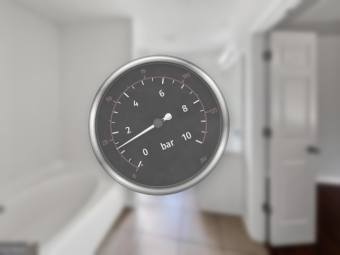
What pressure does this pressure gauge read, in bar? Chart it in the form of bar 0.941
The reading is bar 1.25
